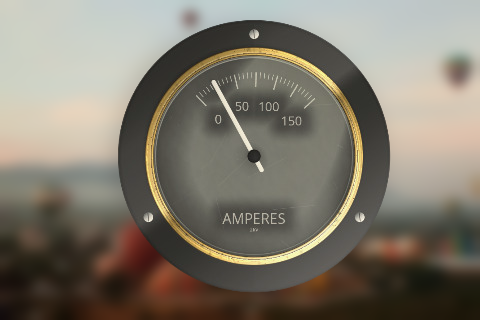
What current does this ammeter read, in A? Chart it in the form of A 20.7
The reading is A 25
